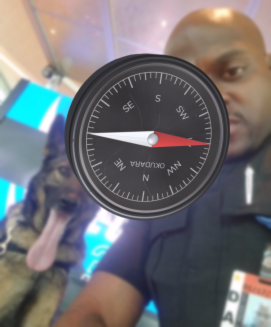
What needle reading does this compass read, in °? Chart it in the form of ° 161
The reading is ° 270
